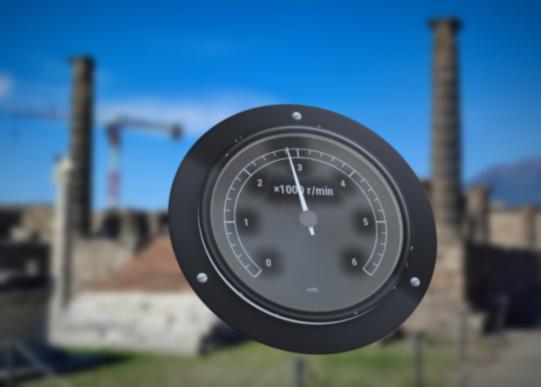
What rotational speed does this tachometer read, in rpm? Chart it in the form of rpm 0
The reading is rpm 2800
